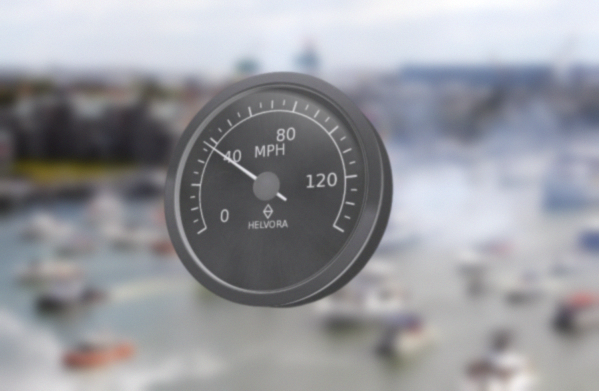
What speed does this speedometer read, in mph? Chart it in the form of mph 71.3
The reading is mph 37.5
